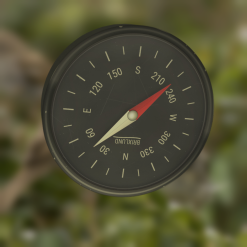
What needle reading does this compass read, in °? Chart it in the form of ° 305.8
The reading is ° 225
